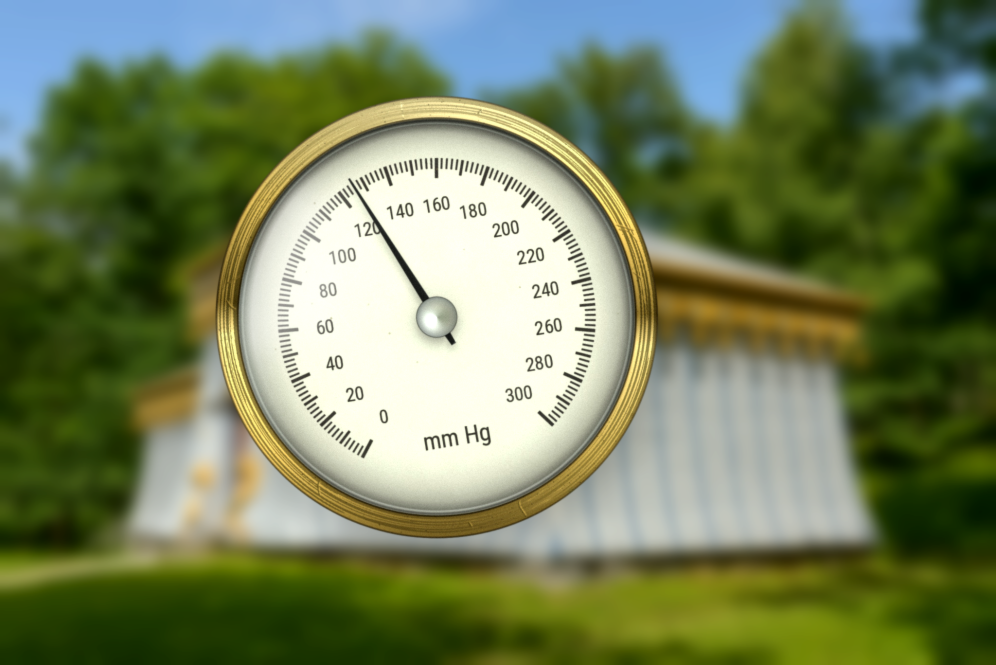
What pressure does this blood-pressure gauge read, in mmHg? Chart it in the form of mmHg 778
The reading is mmHg 126
